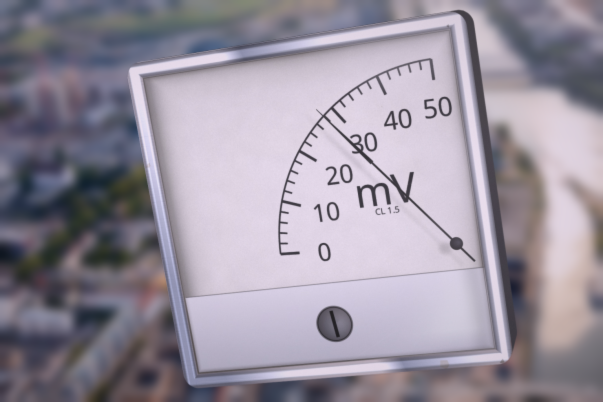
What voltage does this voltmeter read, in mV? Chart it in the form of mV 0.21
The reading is mV 28
